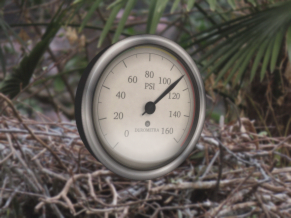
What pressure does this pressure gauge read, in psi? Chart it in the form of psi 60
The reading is psi 110
